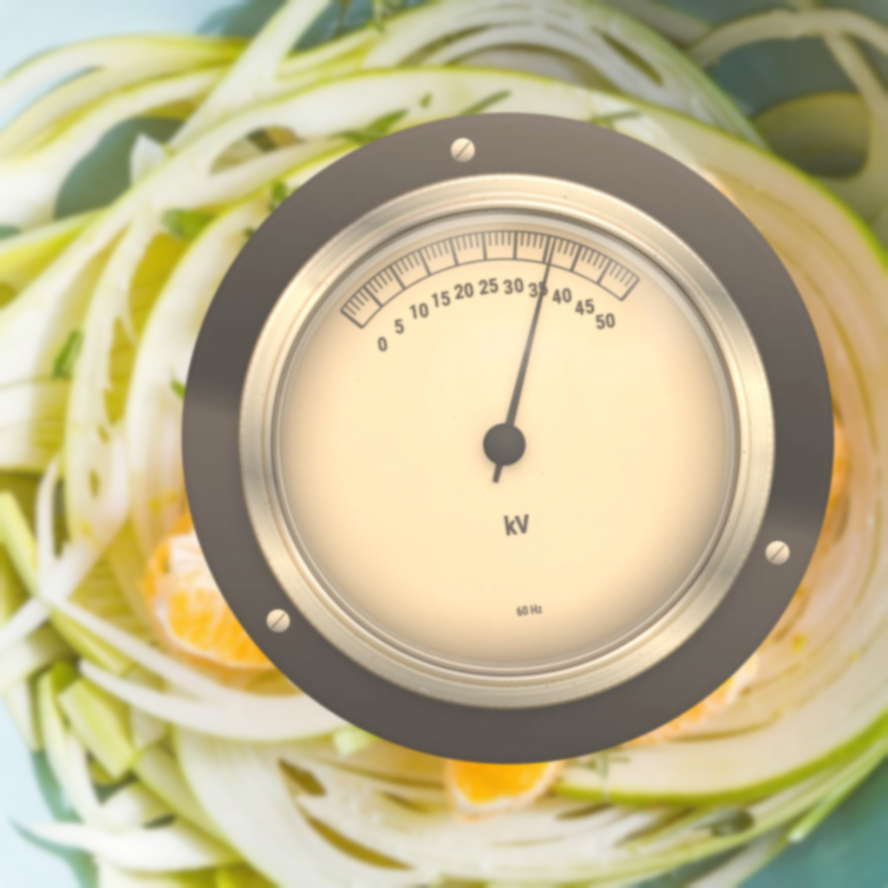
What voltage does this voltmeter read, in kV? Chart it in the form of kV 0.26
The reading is kV 36
